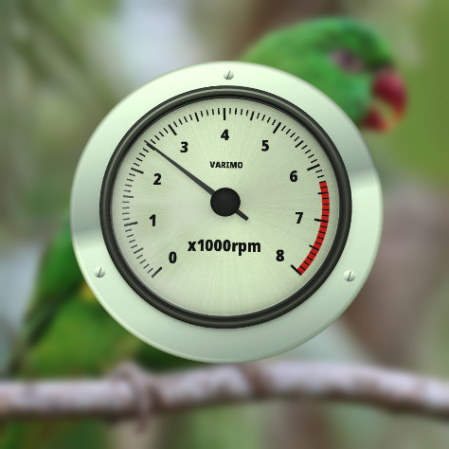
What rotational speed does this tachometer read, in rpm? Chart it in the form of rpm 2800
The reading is rpm 2500
